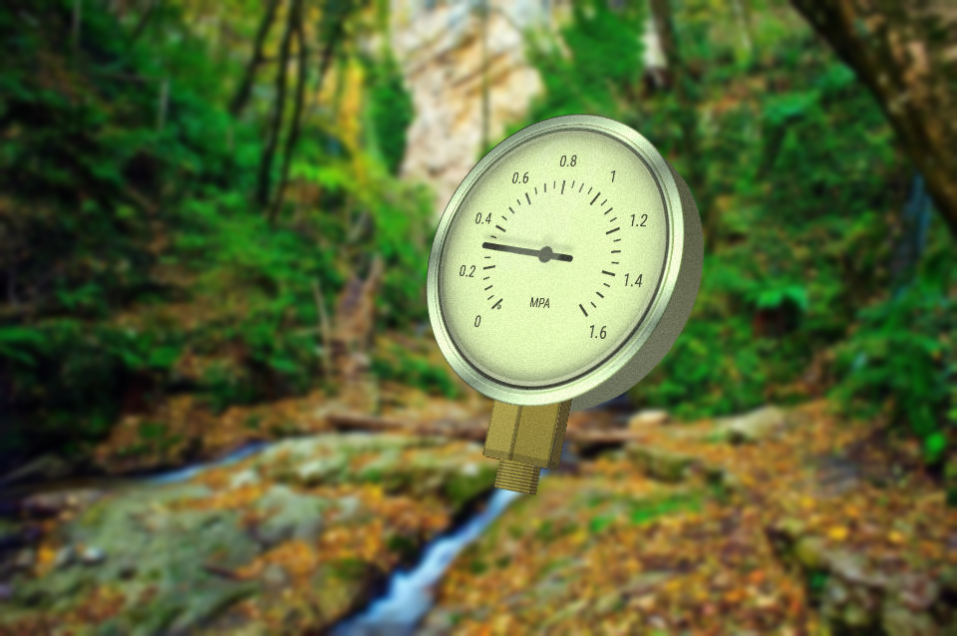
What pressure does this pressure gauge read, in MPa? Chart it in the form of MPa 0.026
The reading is MPa 0.3
